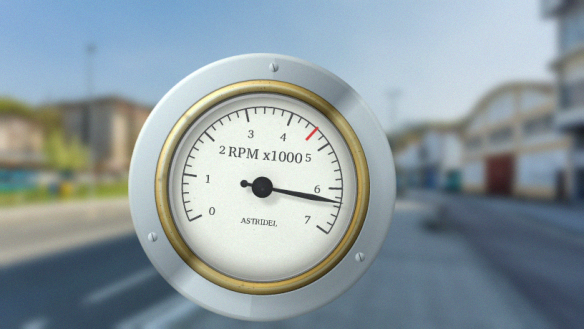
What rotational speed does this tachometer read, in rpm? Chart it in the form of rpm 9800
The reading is rpm 6300
